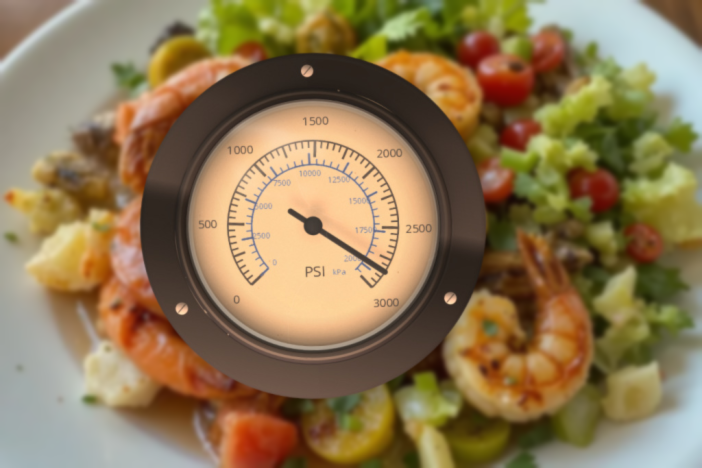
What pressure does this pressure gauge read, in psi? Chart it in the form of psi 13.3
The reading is psi 2850
